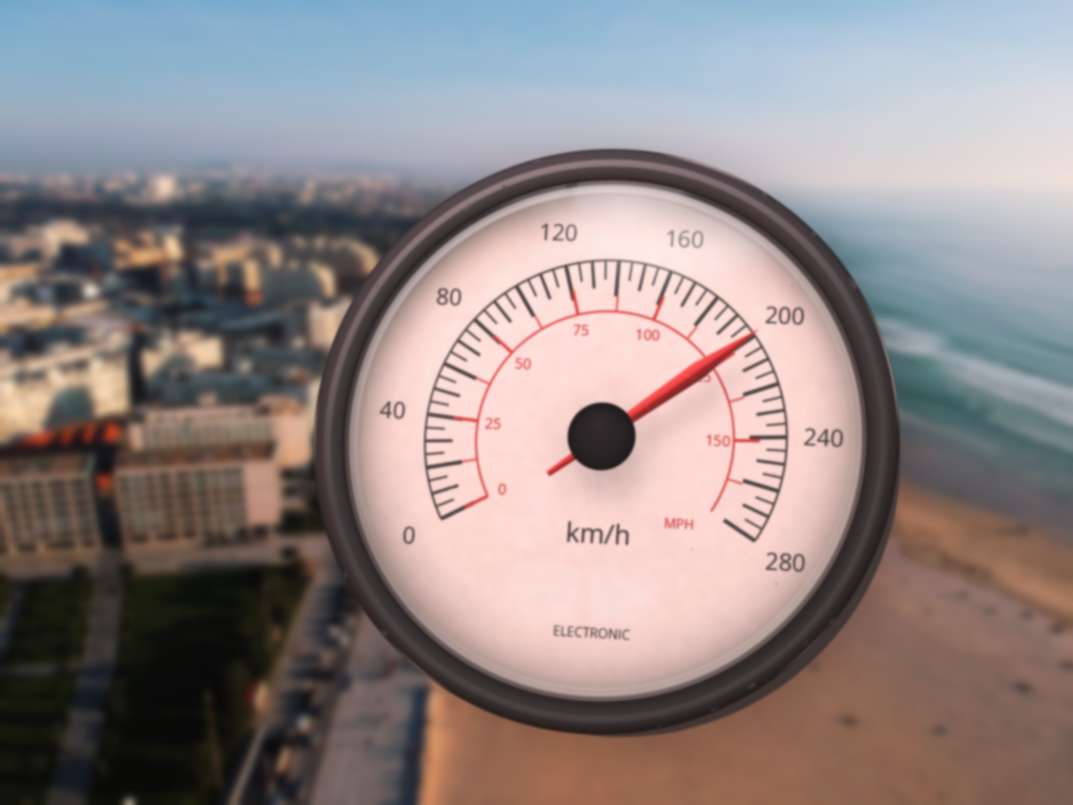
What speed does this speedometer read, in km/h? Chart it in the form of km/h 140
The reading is km/h 200
